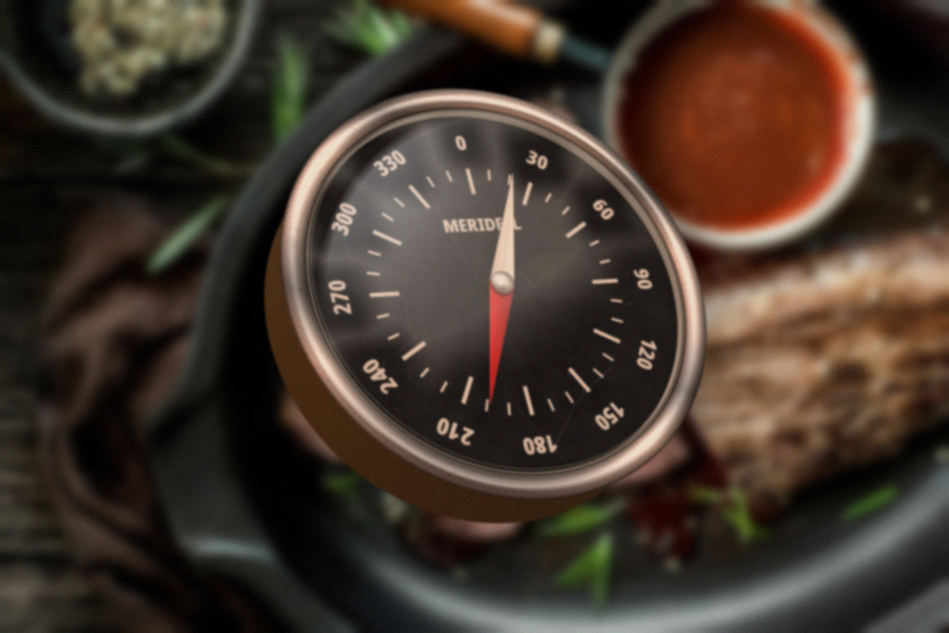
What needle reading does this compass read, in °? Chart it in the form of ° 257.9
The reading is ° 200
